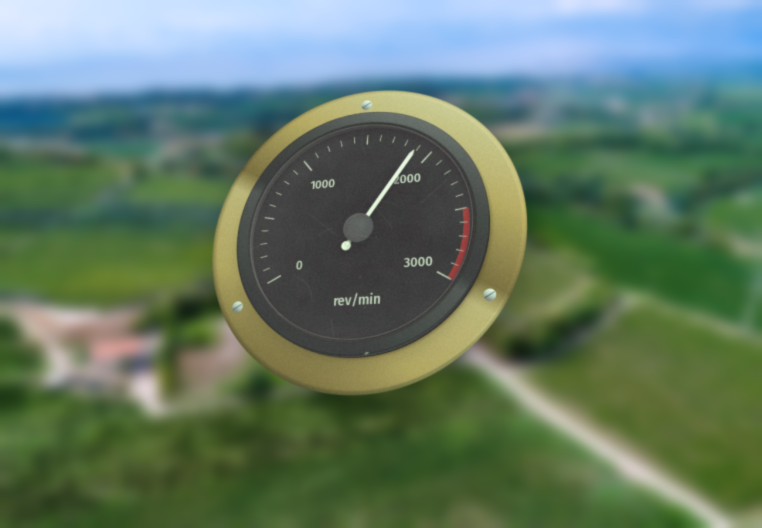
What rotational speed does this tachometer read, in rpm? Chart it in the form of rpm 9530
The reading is rpm 1900
